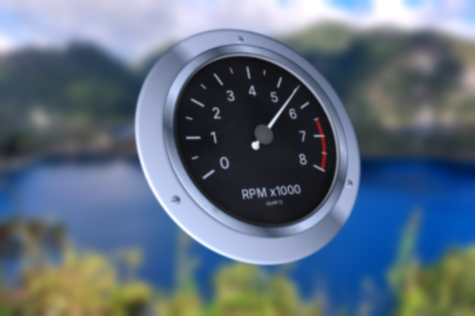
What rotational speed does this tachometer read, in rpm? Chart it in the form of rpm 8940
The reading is rpm 5500
